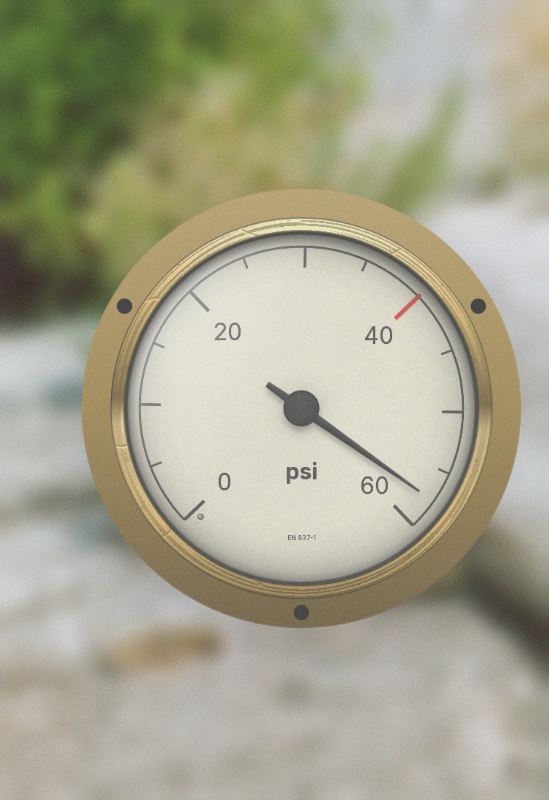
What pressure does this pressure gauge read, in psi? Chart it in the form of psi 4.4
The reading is psi 57.5
